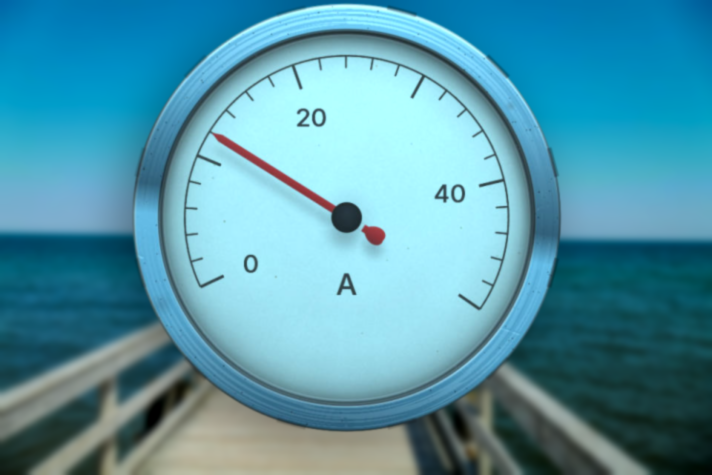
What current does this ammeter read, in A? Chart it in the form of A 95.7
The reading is A 12
